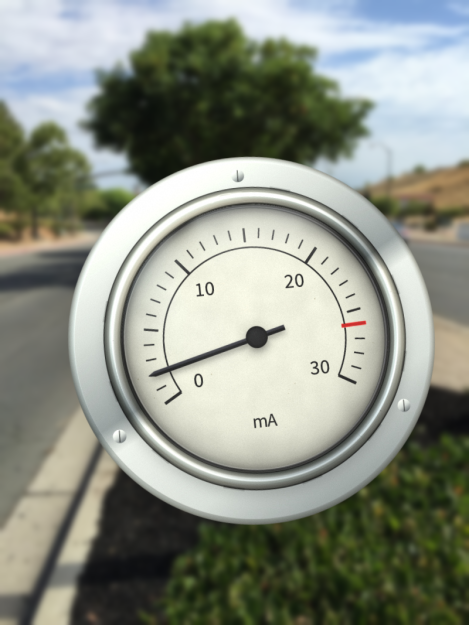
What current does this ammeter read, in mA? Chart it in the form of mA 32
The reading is mA 2
